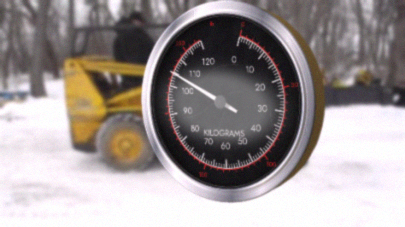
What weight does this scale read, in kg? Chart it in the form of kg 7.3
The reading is kg 105
